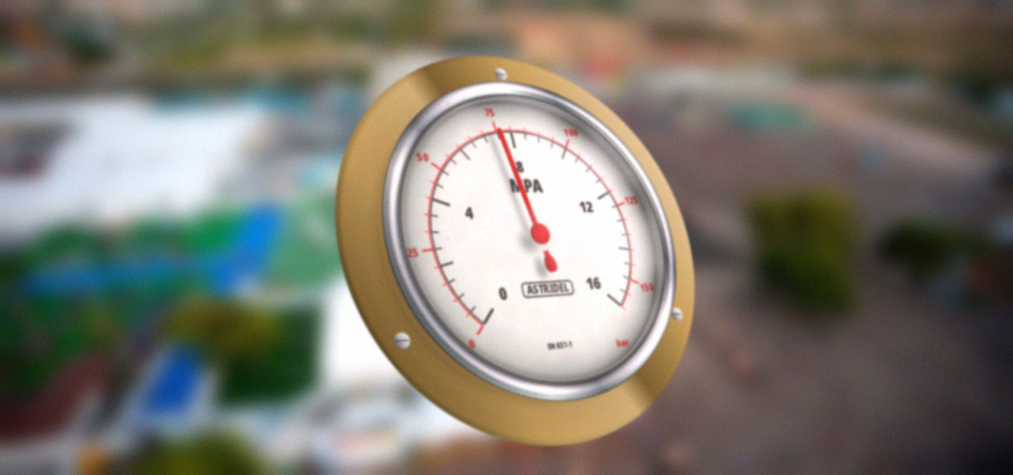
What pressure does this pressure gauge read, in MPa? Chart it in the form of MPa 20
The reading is MPa 7.5
